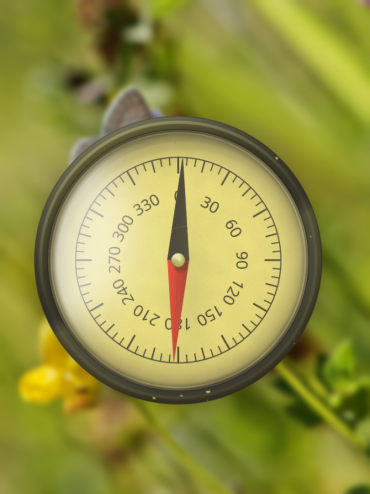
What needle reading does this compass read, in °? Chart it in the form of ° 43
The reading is ° 182.5
